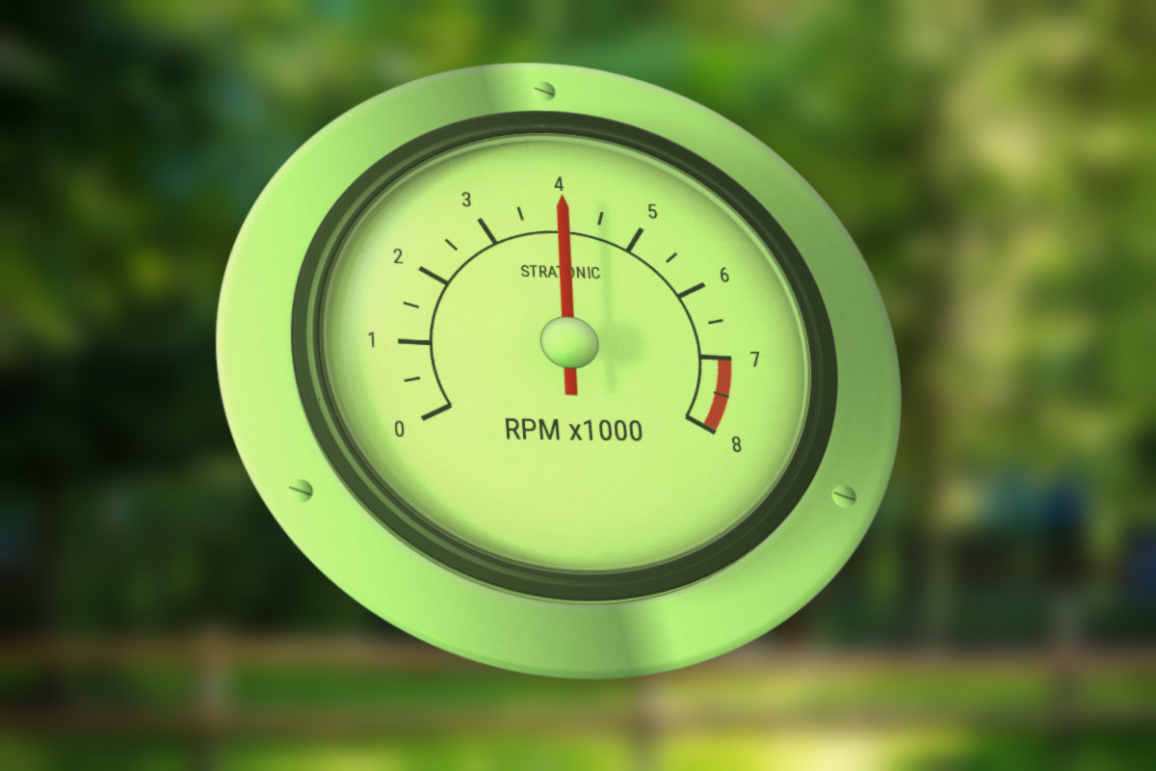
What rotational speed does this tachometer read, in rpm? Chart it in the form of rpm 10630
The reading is rpm 4000
